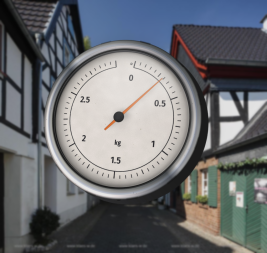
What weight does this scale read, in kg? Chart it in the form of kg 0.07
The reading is kg 0.3
